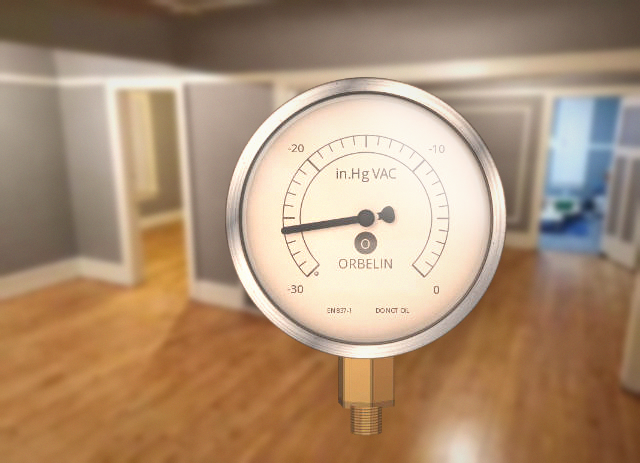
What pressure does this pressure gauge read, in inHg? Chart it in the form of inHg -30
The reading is inHg -26
